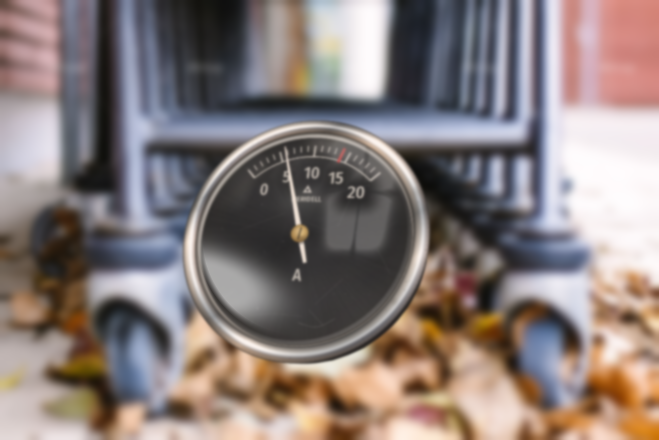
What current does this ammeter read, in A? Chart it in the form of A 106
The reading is A 6
